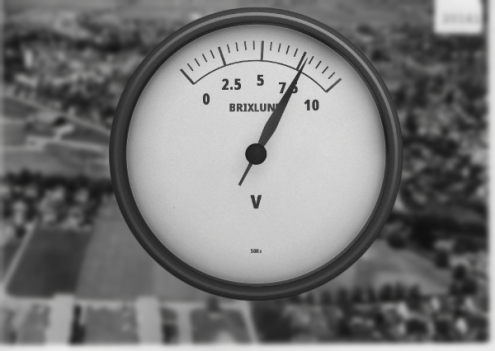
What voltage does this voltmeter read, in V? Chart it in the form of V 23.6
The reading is V 7.75
